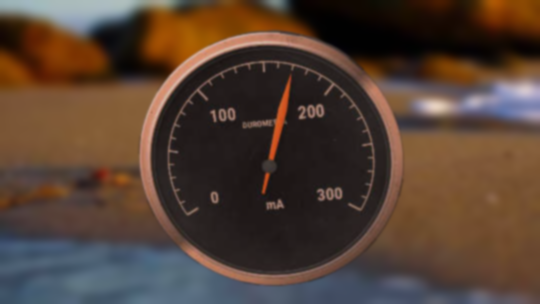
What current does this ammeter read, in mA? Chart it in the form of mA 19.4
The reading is mA 170
